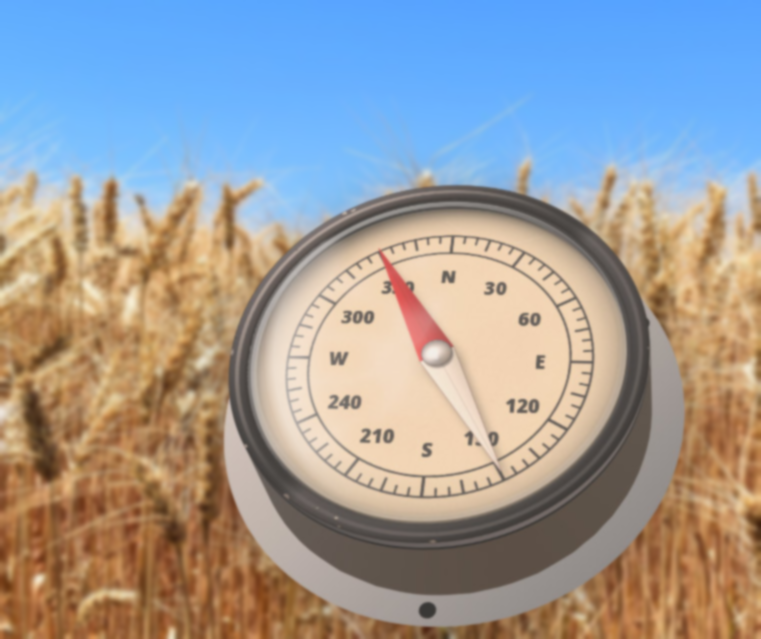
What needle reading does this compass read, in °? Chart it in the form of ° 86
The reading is ° 330
